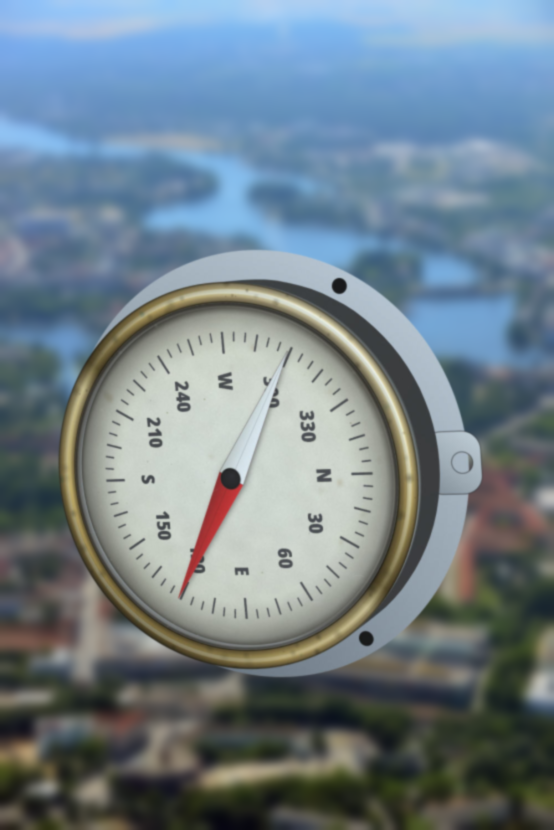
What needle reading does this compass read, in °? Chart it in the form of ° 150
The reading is ° 120
